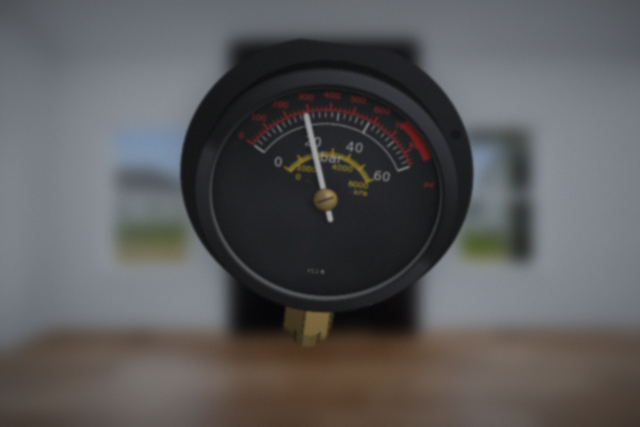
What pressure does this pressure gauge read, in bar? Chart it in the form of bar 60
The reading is bar 20
